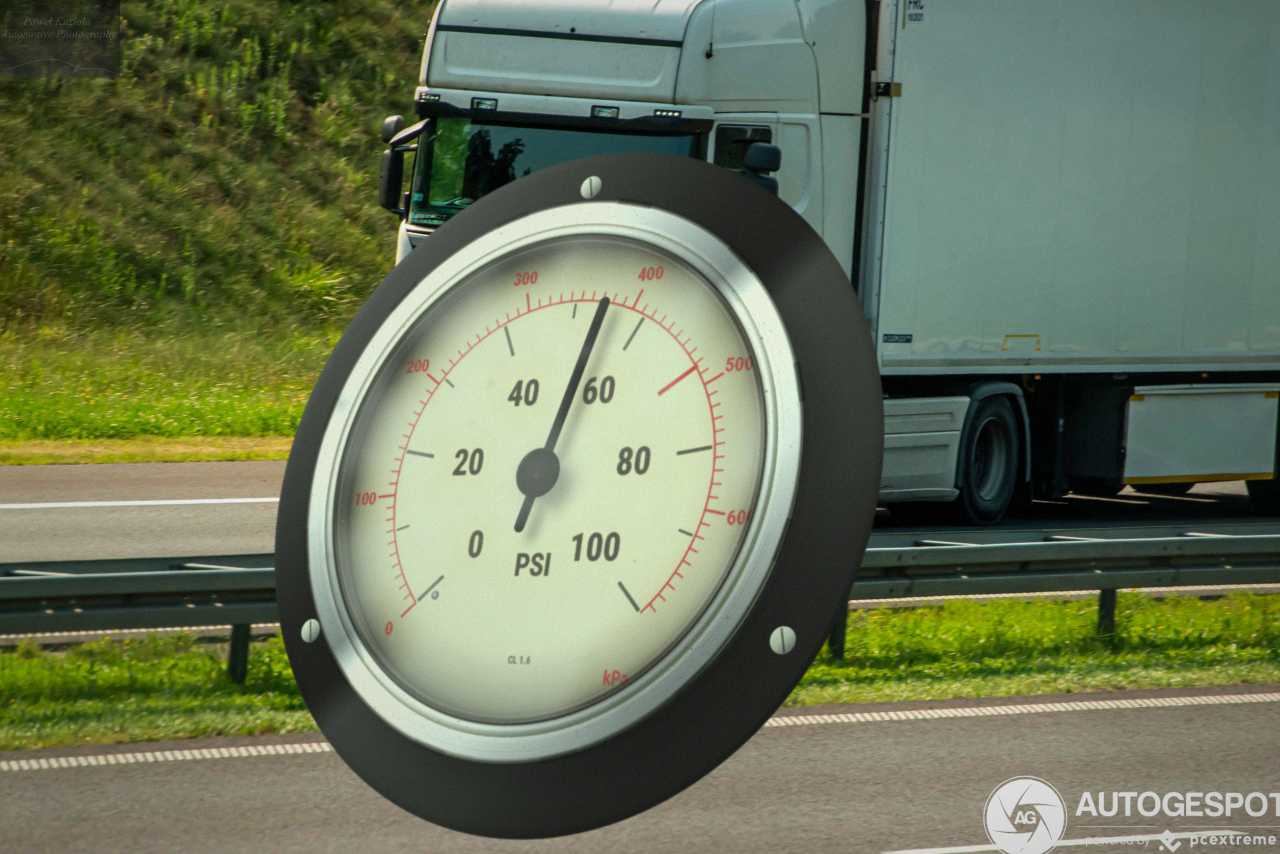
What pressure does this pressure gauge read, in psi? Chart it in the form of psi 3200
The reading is psi 55
